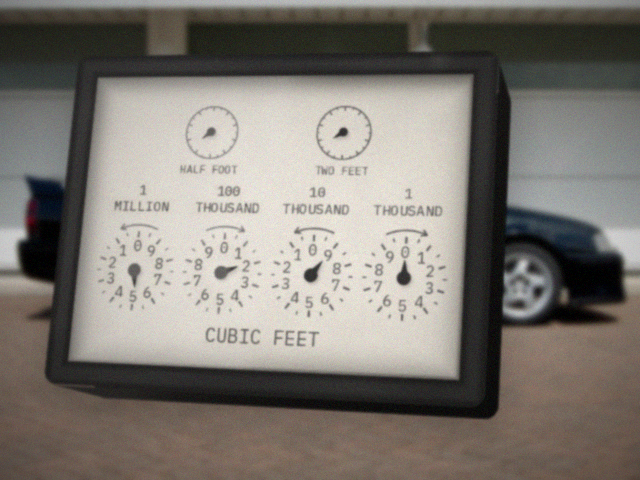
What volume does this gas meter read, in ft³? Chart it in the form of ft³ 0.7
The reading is ft³ 519000
